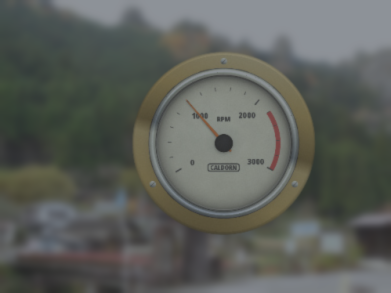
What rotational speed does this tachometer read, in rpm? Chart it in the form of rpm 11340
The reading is rpm 1000
